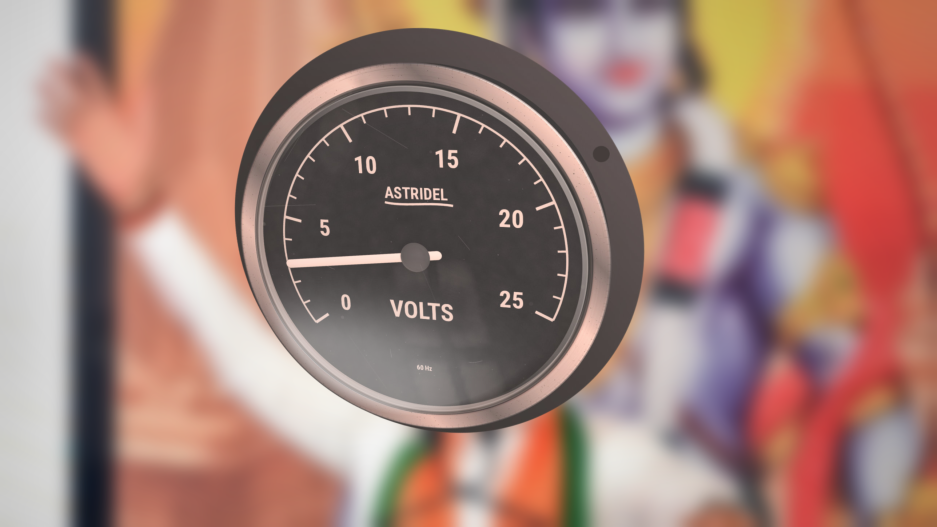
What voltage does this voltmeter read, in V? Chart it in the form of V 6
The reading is V 3
